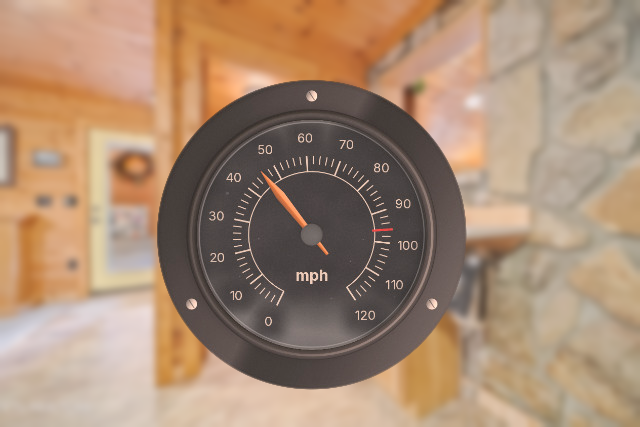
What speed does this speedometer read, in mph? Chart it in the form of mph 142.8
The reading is mph 46
